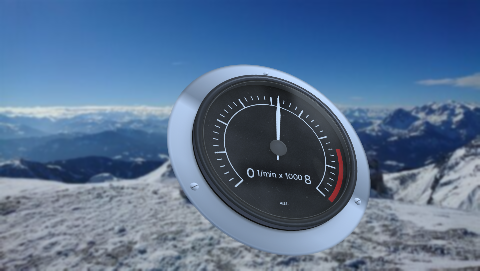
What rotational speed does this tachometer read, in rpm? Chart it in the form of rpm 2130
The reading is rpm 4200
